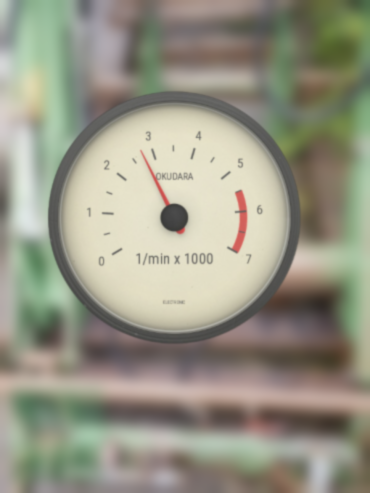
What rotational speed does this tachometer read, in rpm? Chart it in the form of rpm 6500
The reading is rpm 2750
